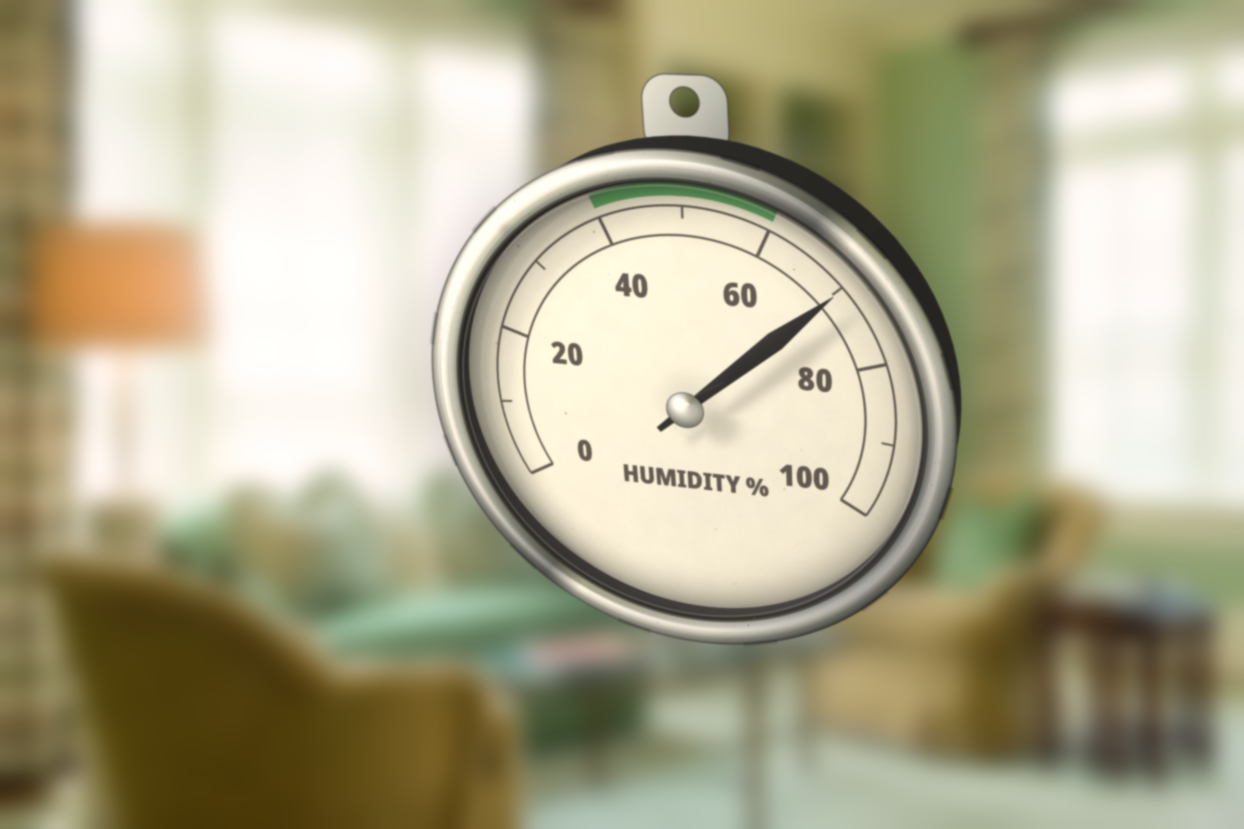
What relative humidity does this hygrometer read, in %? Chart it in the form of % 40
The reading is % 70
